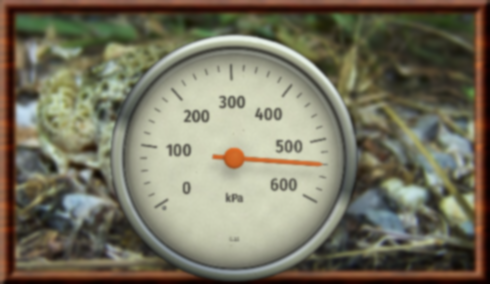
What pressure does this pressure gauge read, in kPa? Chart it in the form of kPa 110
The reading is kPa 540
